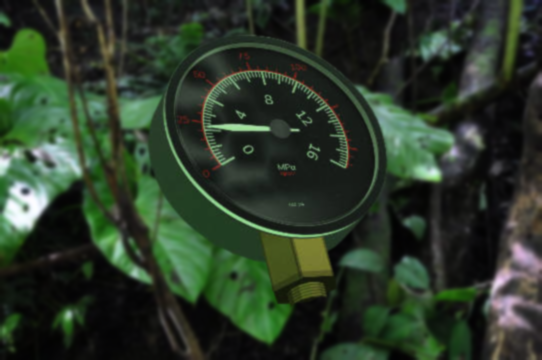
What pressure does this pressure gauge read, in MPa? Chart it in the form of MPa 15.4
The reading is MPa 2
